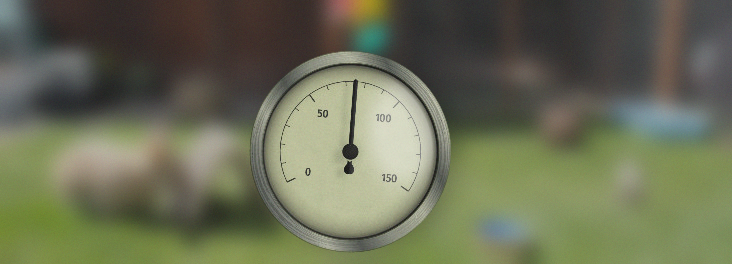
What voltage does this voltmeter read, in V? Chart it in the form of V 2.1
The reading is V 75
